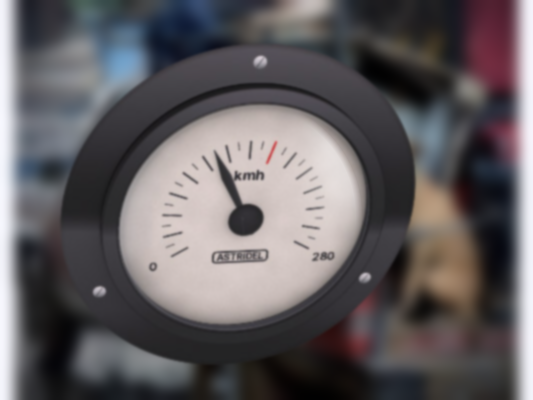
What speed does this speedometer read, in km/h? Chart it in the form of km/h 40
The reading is km/h 110
